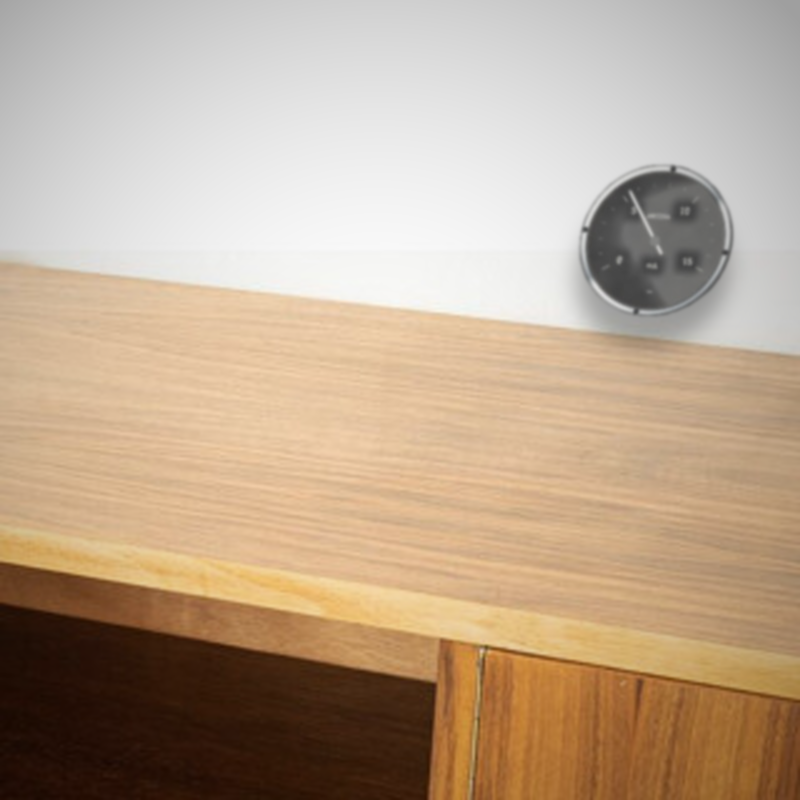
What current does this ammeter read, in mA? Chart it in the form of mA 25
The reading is mA 5.5
